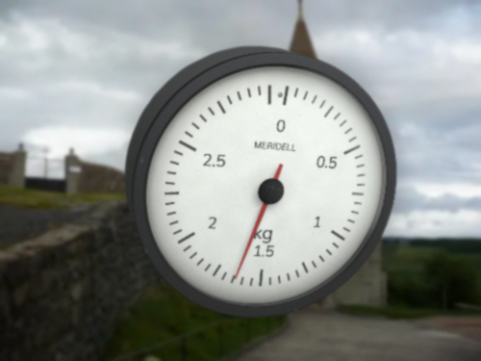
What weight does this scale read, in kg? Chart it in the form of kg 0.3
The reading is kg 1.65
